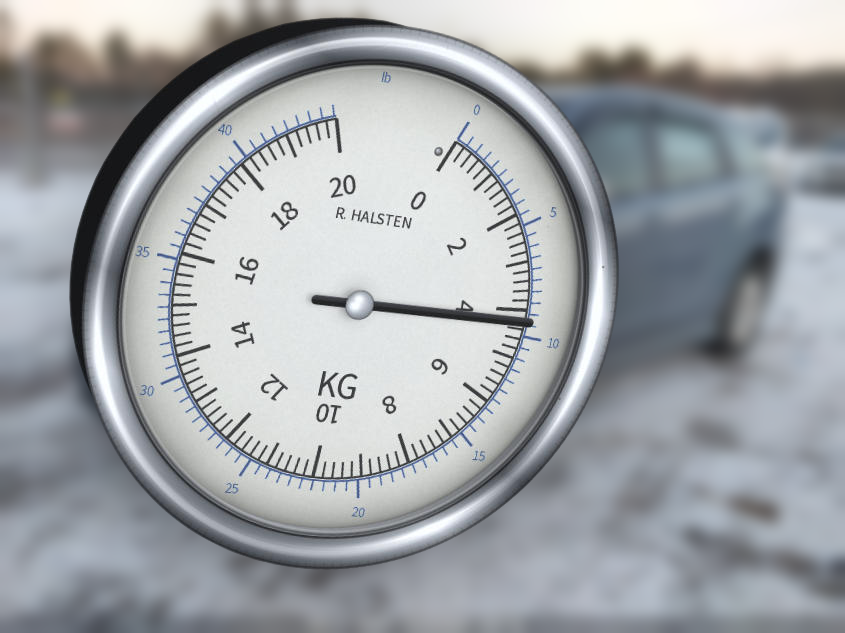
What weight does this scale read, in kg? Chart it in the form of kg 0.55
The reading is kg 4.2
